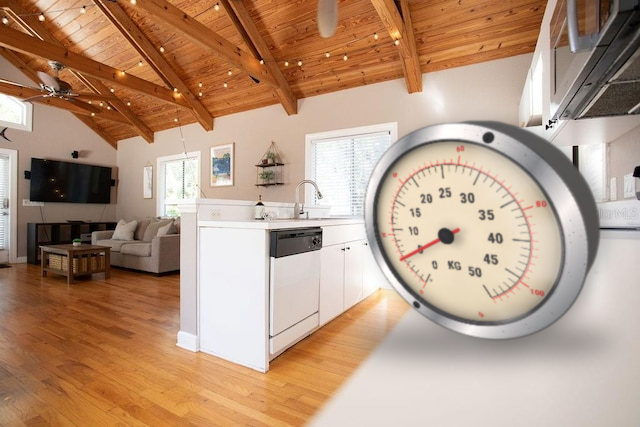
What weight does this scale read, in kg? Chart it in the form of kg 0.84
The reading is kg 5
